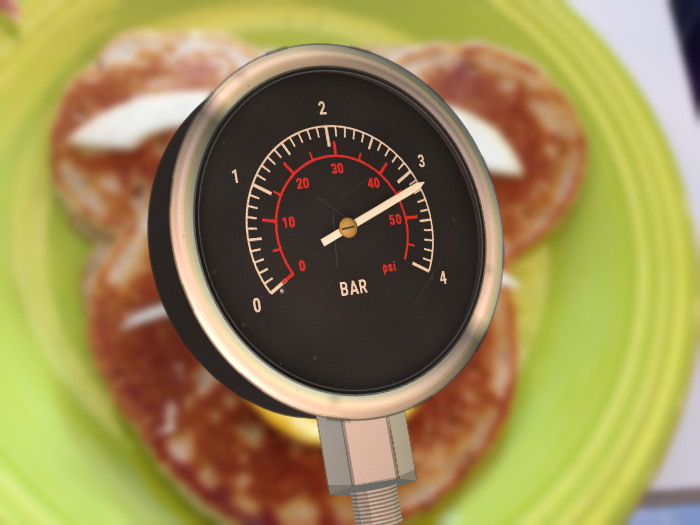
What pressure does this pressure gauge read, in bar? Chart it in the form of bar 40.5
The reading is bar 3.15
